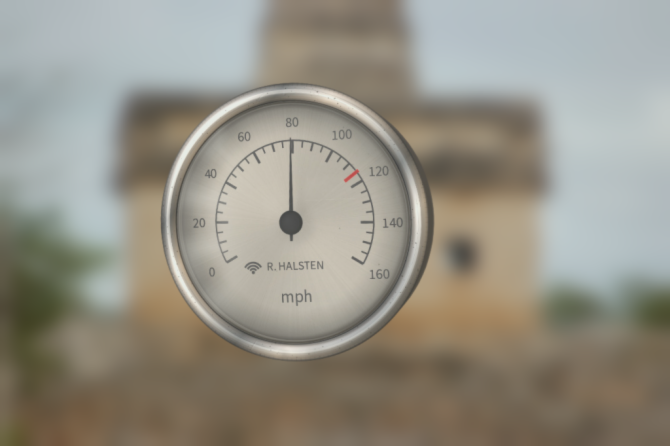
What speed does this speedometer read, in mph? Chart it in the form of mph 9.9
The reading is mph 80
